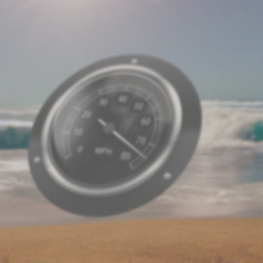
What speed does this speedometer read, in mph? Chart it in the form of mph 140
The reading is mph 75
